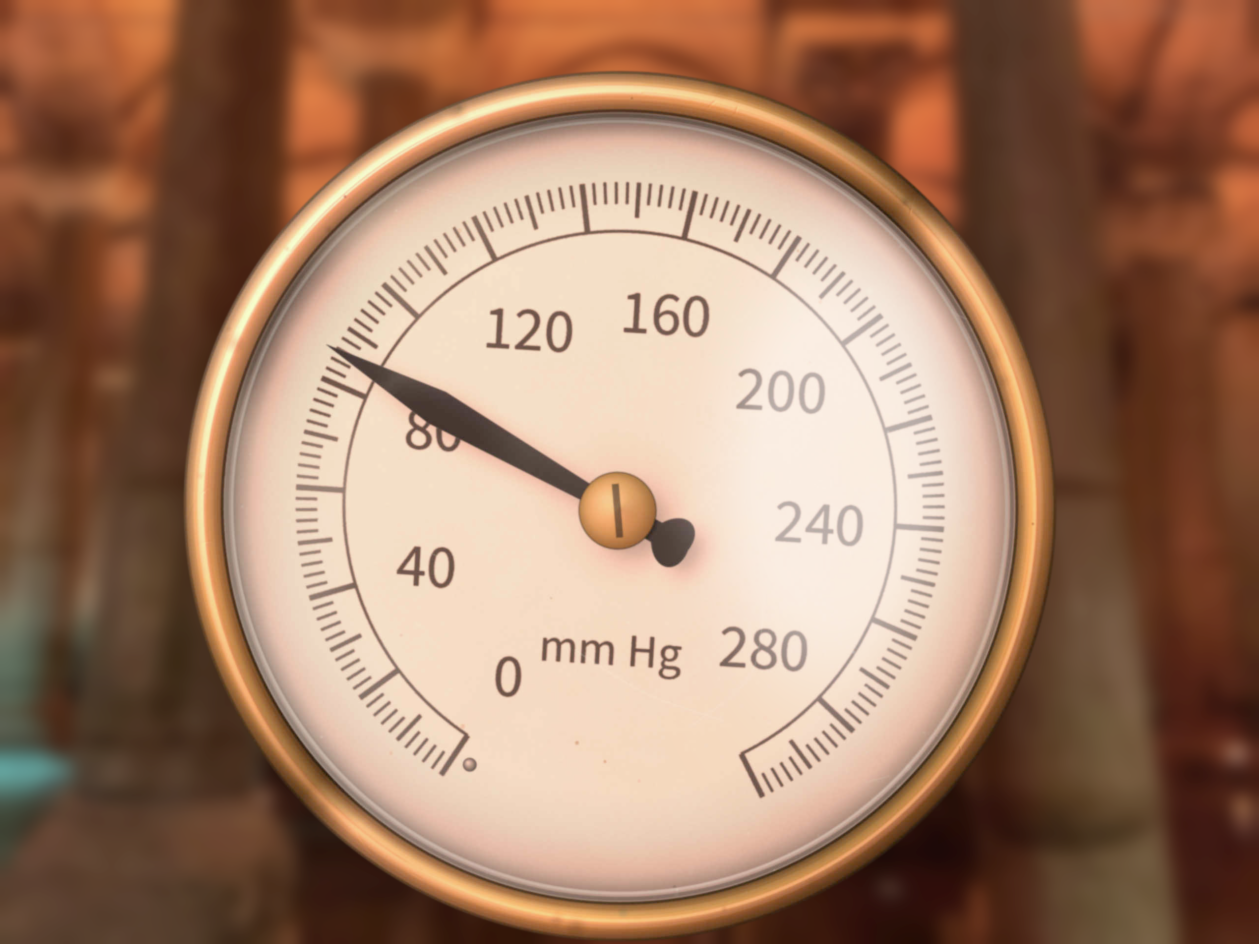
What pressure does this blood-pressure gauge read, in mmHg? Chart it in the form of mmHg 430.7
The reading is mmHg 86
